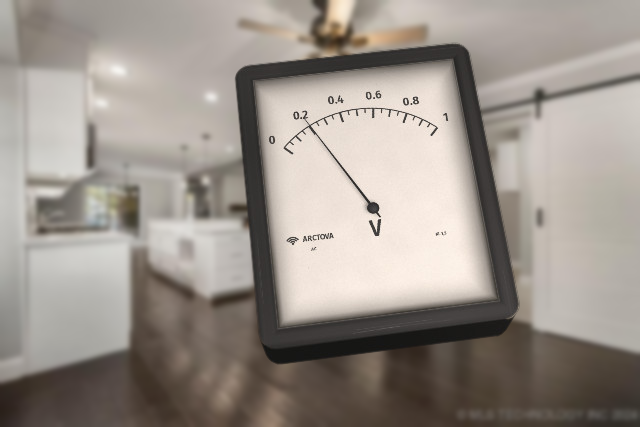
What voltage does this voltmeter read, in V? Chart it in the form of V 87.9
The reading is V 0.2
